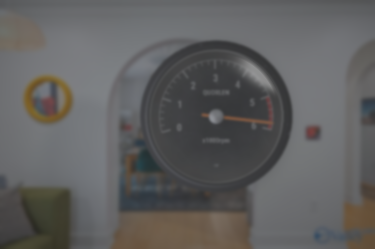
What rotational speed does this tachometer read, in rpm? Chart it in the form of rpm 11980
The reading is rpm 5800
